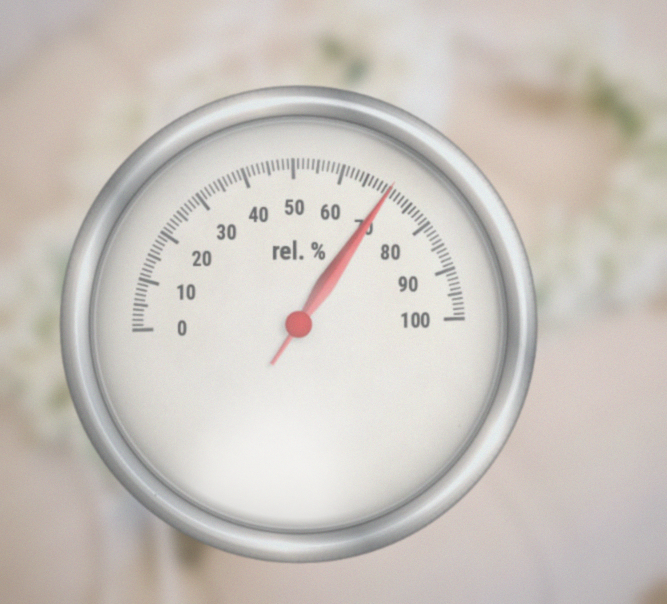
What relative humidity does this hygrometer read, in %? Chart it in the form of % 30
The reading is % 70
